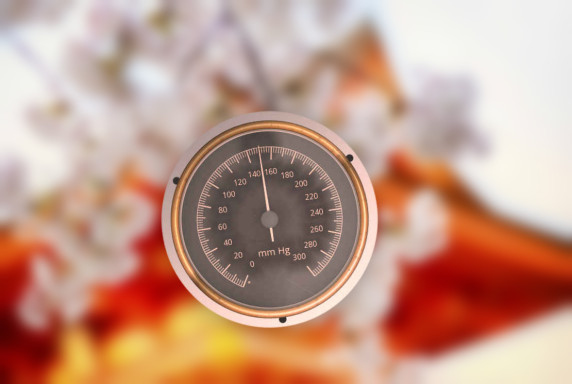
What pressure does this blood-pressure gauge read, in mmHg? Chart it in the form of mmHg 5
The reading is mmHg 150
